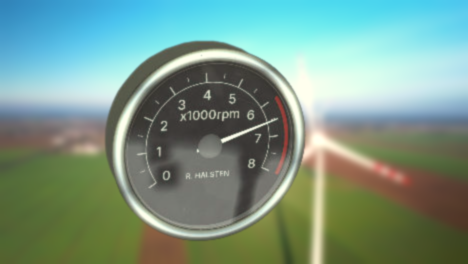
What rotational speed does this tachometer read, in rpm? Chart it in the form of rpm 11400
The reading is rpm 6500
